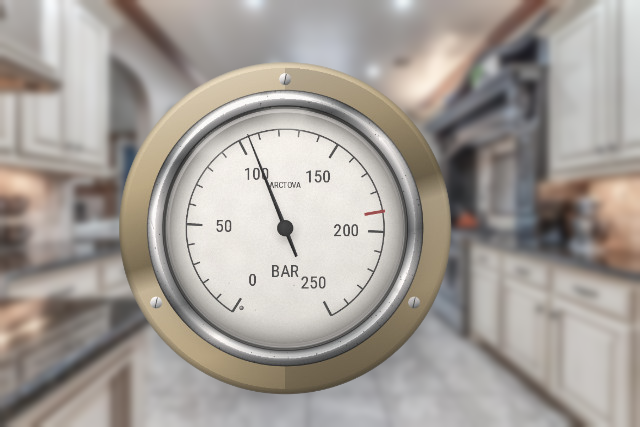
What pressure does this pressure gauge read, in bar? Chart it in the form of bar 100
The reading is bar 105
